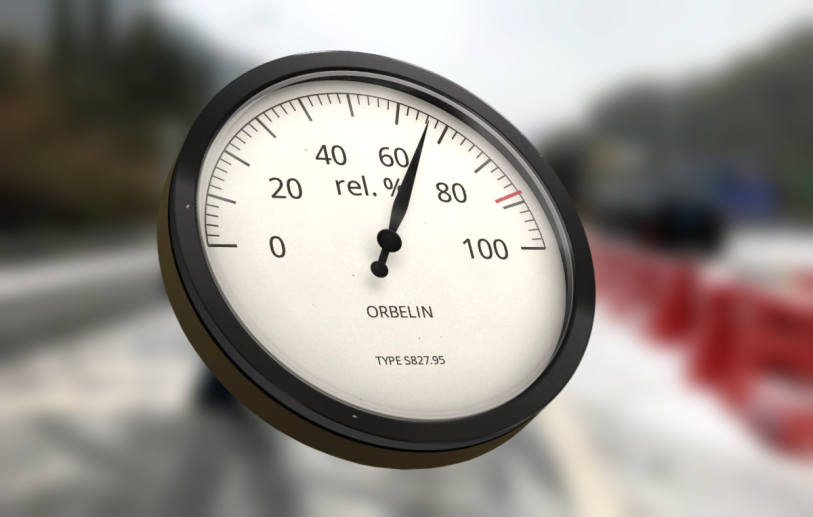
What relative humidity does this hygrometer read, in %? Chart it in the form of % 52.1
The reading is % 66
